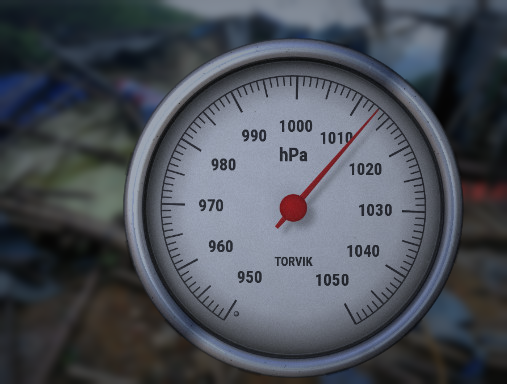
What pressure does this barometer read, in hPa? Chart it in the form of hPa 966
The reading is hPa 1013
